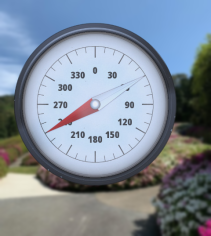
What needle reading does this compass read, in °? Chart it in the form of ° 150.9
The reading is ° 240
